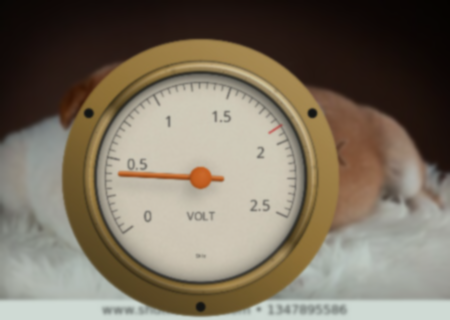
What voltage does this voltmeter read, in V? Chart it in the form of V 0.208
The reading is V 0.4
